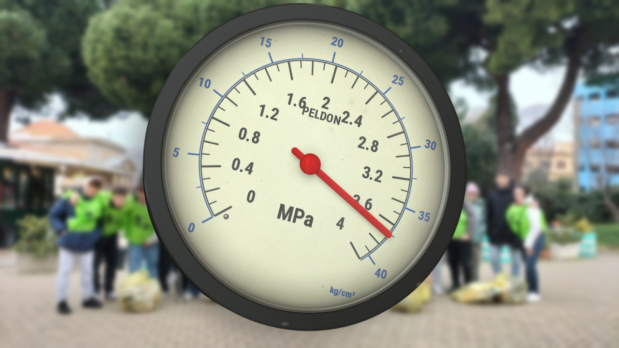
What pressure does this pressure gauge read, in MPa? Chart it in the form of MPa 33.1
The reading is MPa 3.7
